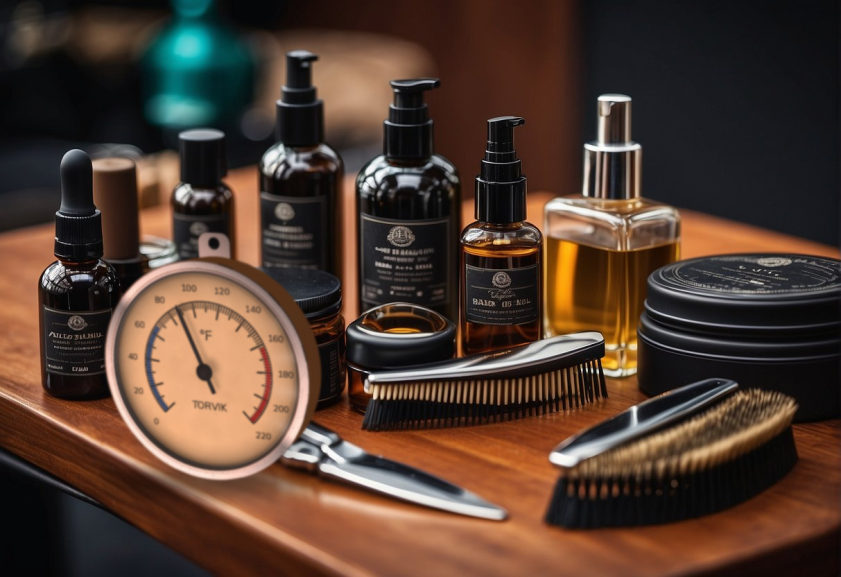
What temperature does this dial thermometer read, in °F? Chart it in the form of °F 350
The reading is °F 90
